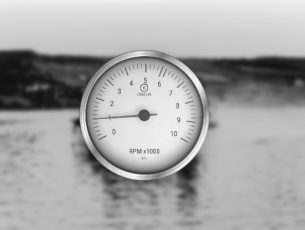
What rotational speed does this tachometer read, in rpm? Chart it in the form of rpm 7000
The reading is rpm 1000
